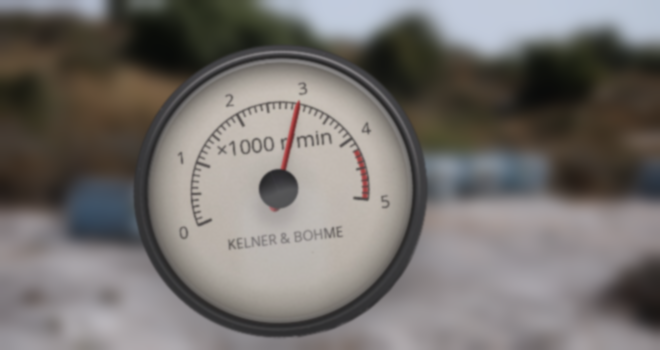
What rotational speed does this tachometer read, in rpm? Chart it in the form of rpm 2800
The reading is rpm 3000
